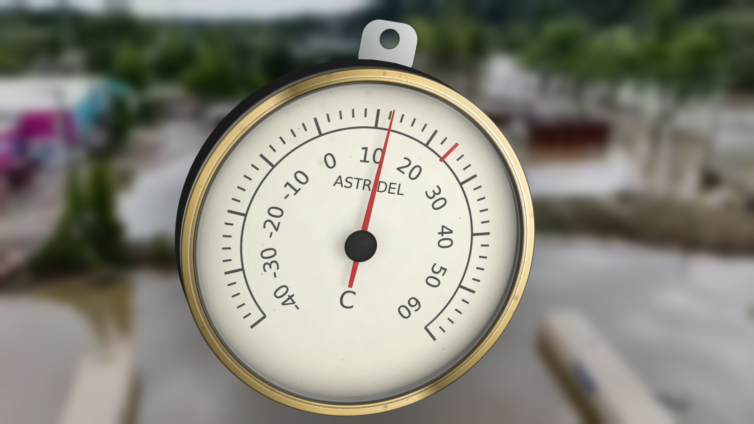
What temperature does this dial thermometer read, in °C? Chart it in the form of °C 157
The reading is °C 12
